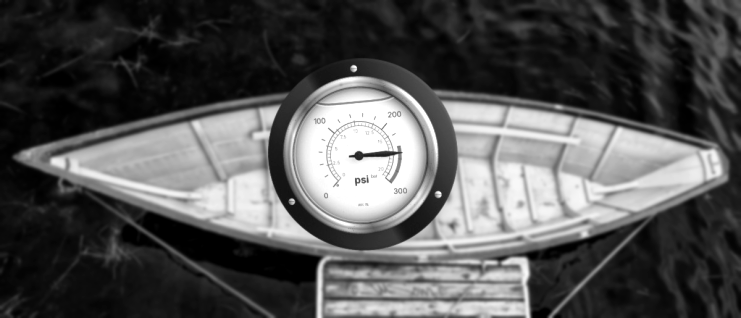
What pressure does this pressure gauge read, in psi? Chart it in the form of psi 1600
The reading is psi 250
